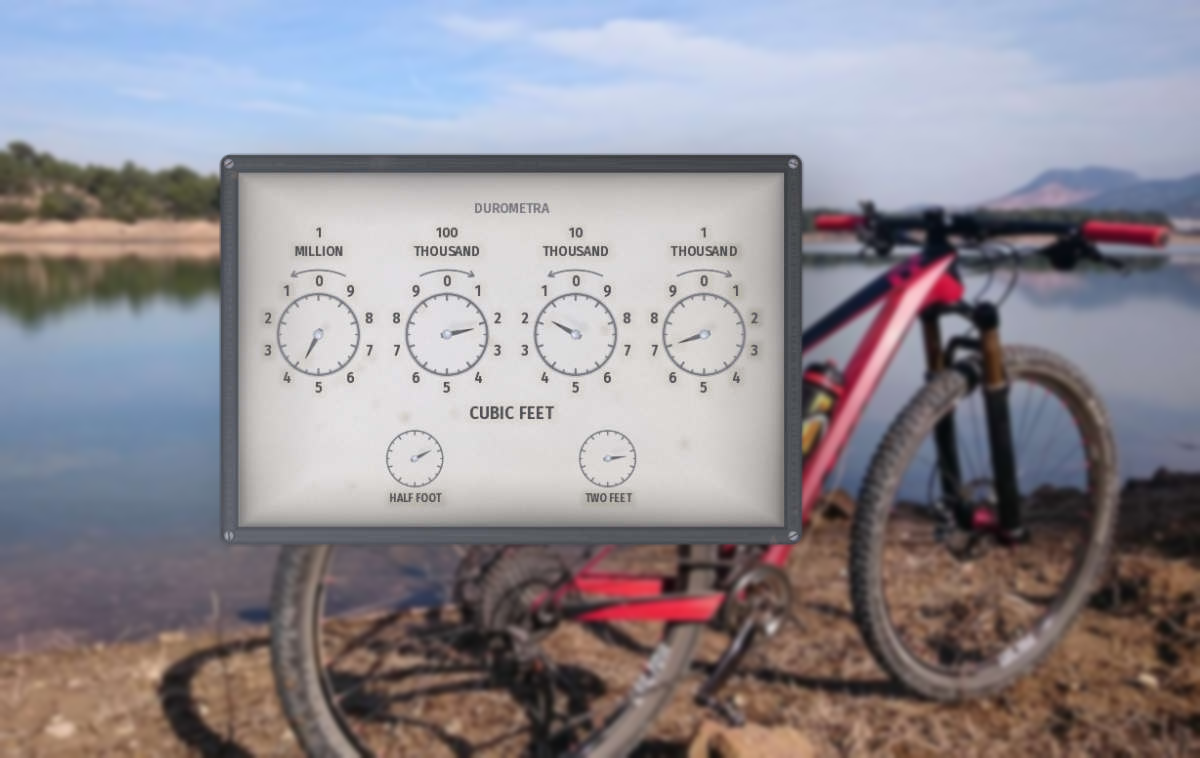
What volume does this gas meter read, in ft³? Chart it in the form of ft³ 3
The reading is ft³ 421700
